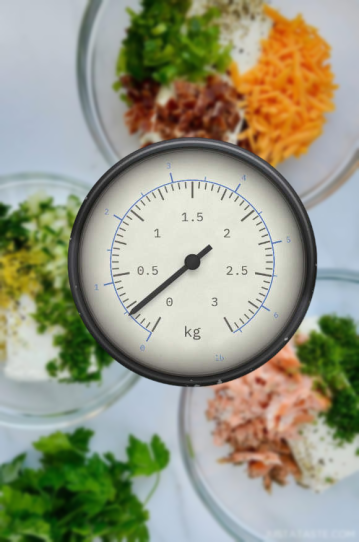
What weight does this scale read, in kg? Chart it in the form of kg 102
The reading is kg 0.2
